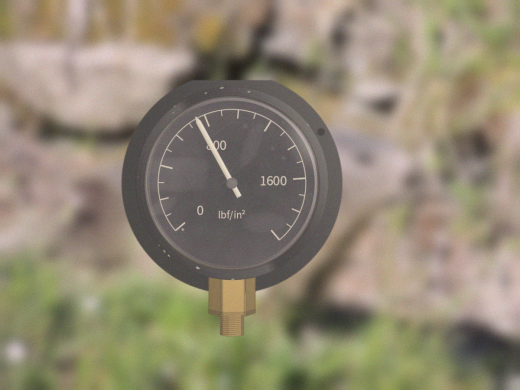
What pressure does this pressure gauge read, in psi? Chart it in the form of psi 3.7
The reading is psi 750
